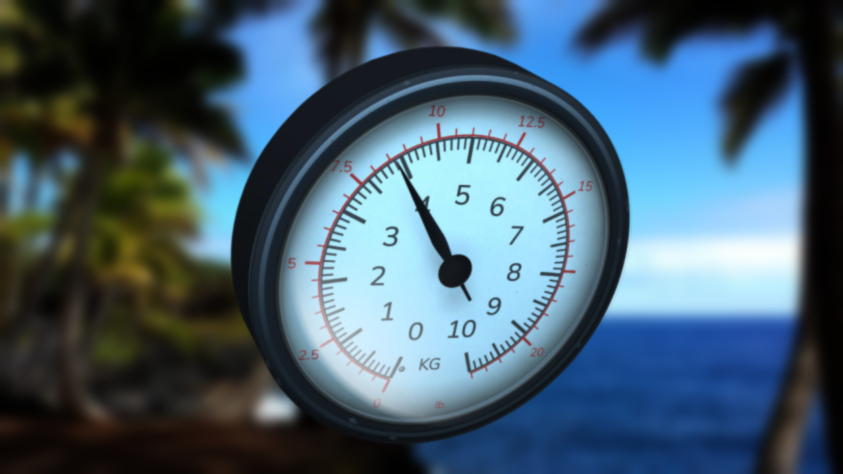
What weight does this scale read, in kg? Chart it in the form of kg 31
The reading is kg 3.9
